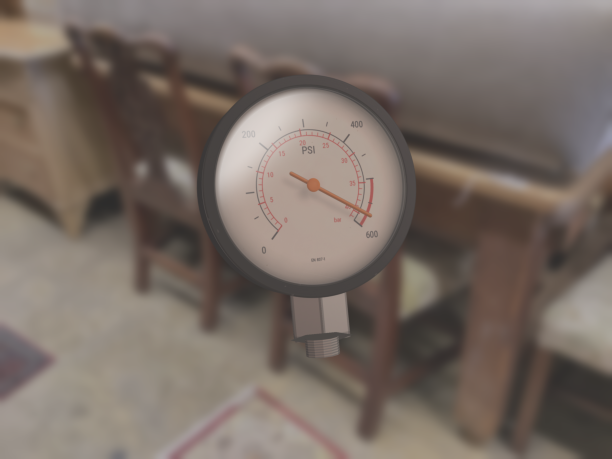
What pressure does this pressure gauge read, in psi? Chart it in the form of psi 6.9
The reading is psi 575
